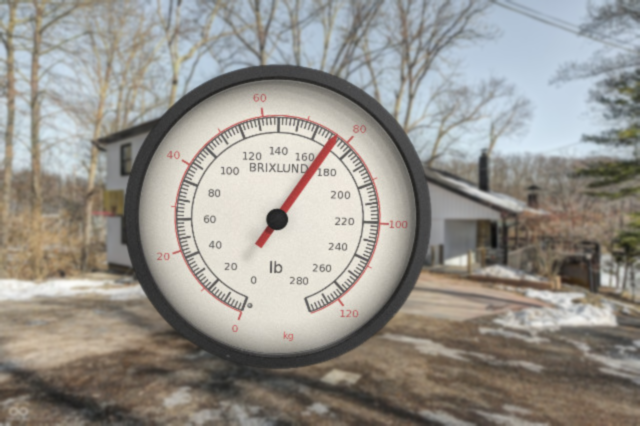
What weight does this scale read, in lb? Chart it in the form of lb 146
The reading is lb 170
